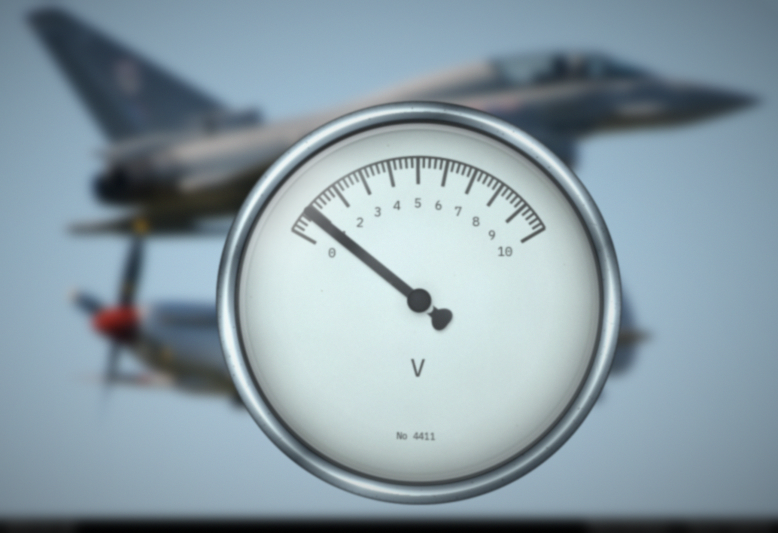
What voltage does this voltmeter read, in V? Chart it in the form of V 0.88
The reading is V 0.8
